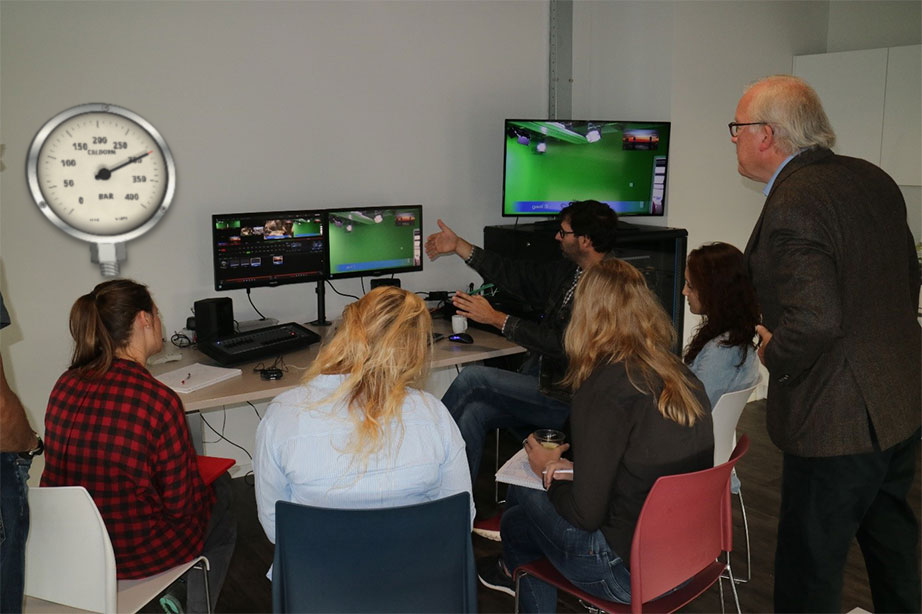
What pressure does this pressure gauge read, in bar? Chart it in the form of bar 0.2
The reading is bar 300
